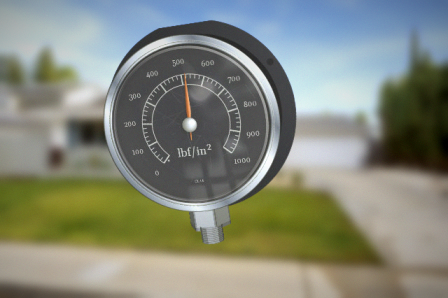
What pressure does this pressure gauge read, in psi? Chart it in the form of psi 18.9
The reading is psi 520
